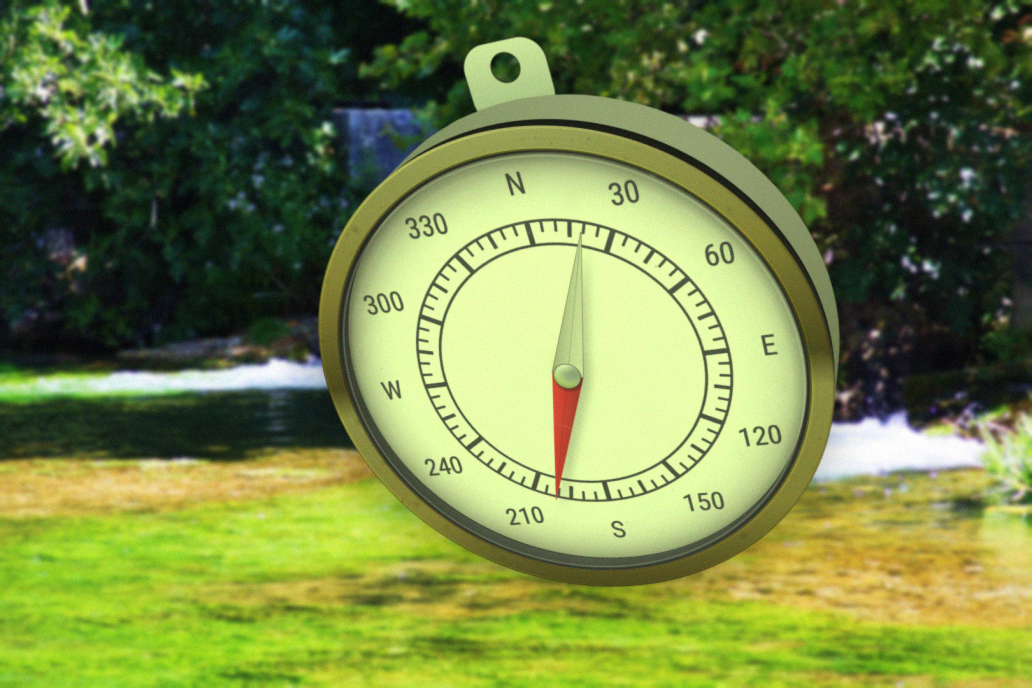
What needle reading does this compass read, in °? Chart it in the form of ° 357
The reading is ° 200
